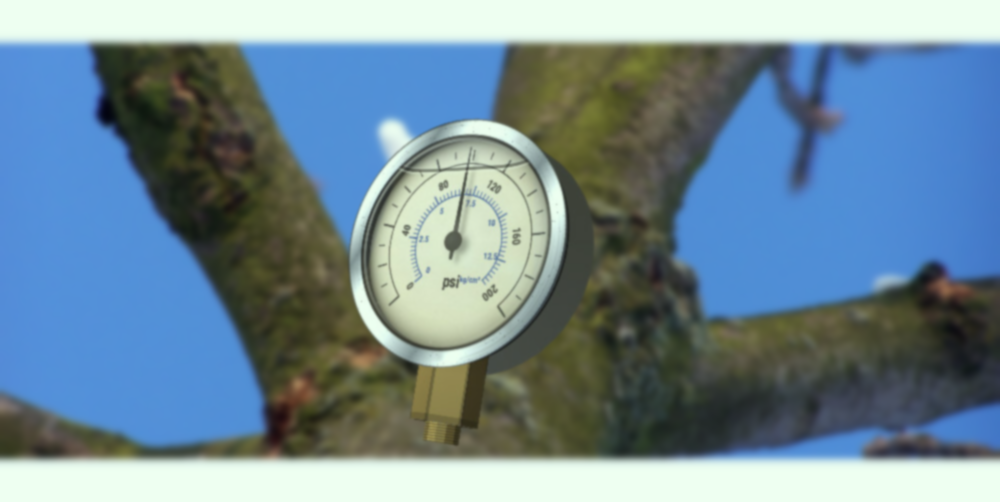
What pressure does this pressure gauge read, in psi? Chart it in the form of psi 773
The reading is psi 100
